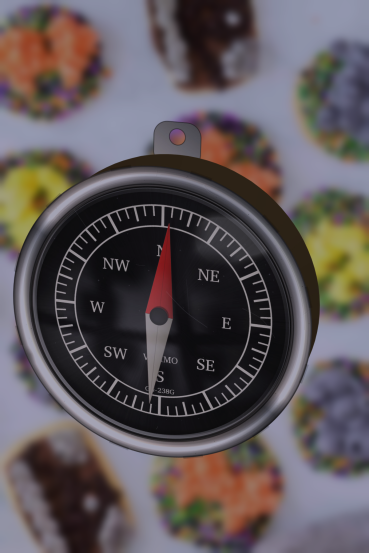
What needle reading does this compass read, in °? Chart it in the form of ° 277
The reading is ° 5
